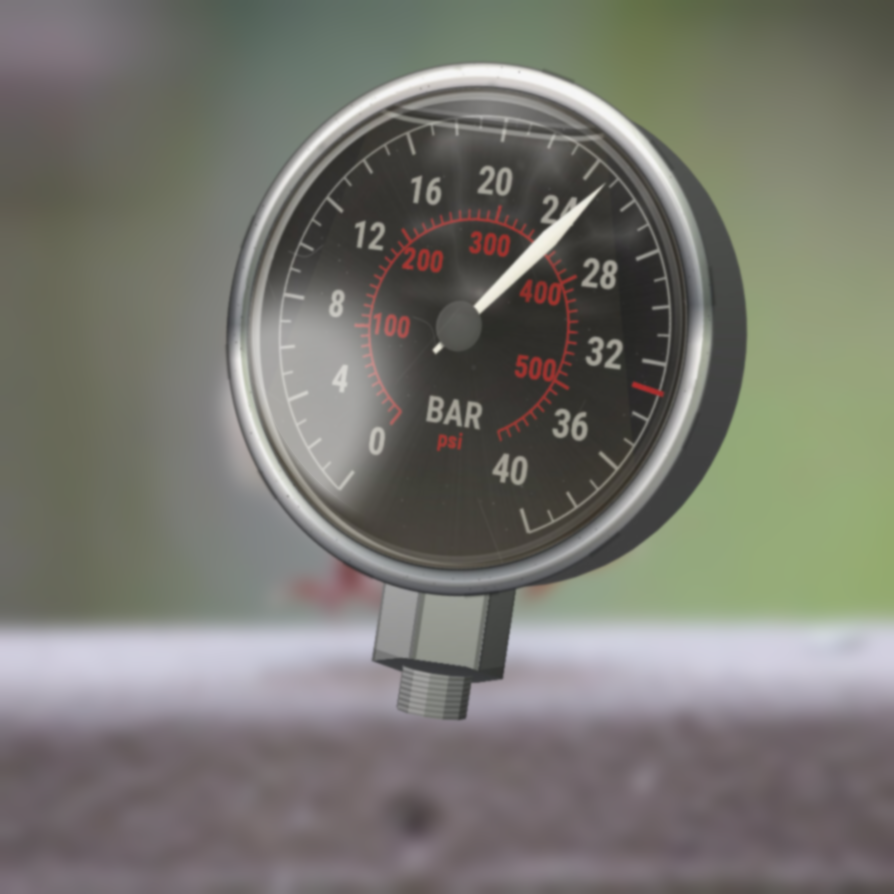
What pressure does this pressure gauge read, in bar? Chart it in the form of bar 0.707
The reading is bar 25
